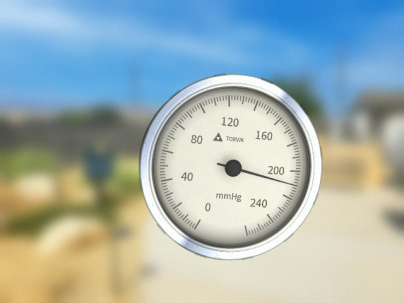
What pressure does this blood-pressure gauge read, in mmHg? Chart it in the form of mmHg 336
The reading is mmHg 210
